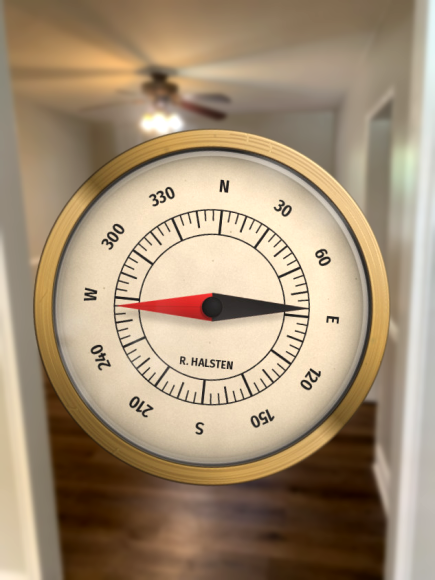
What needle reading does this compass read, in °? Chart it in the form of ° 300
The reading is ° 265
